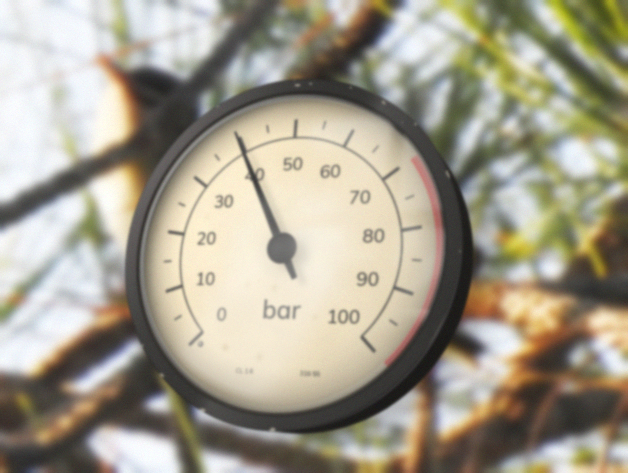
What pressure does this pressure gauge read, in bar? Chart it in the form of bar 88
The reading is bar 40
